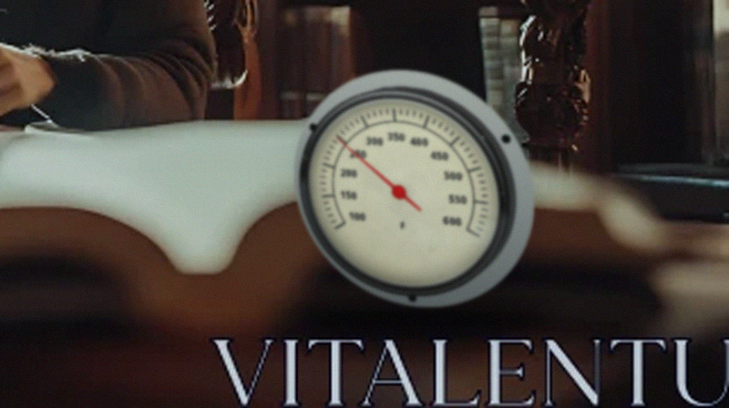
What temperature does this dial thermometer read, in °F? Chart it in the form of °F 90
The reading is °F 250
